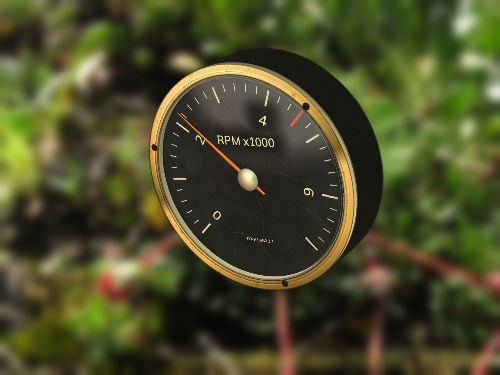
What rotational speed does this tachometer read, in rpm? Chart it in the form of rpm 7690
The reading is rpm 2200
